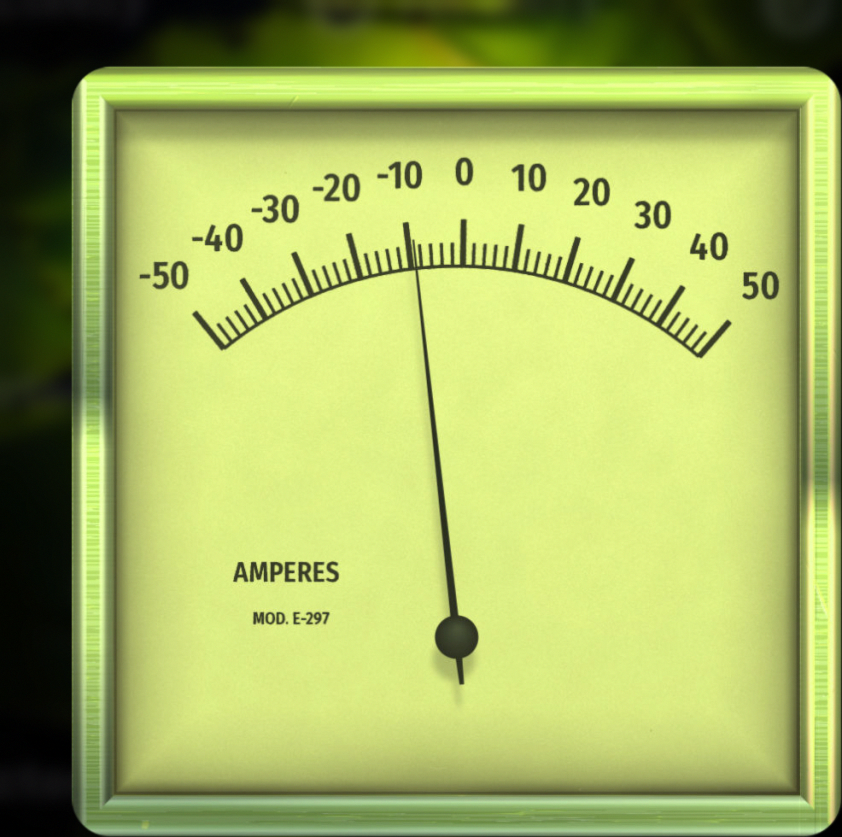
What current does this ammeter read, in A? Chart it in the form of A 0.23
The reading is A -9
